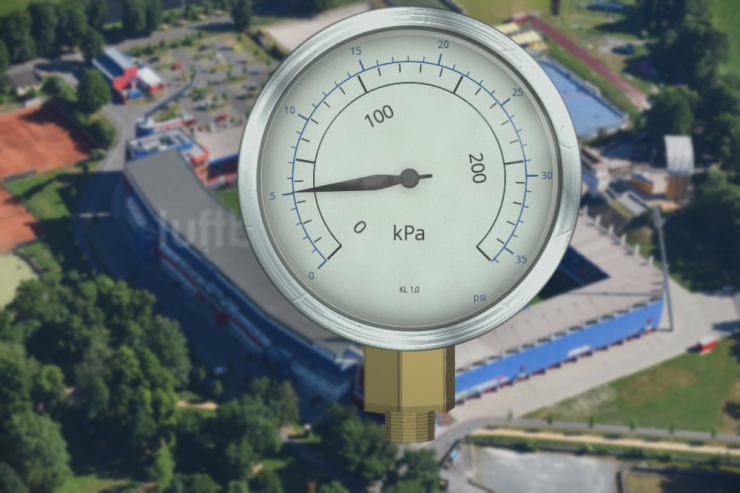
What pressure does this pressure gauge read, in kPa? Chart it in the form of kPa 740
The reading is kPa 35
